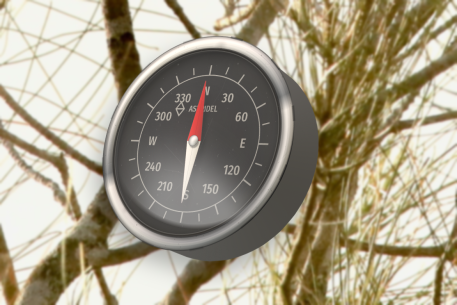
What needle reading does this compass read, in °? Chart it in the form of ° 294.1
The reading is ° 0
